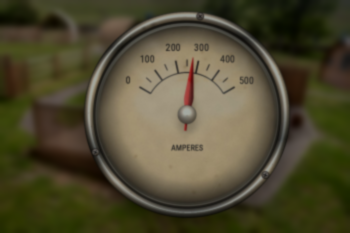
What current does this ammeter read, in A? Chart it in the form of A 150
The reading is A 275
